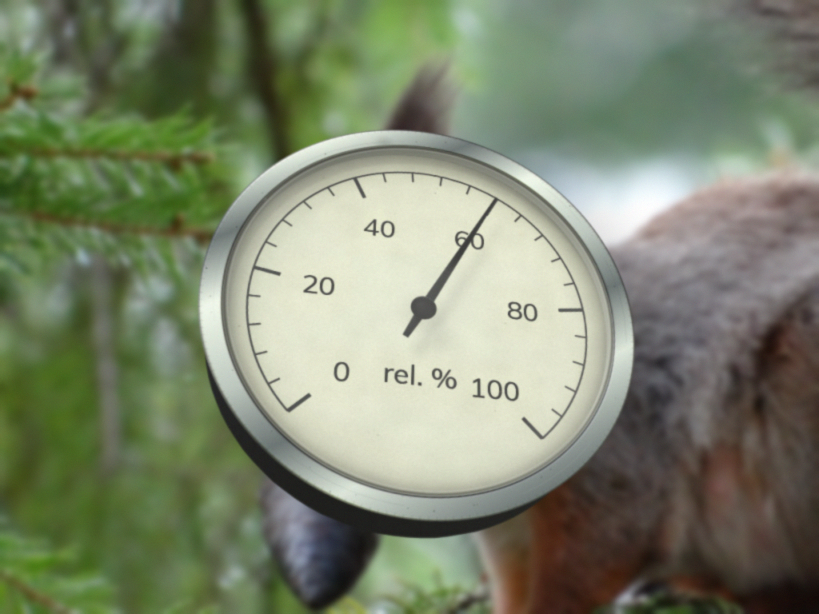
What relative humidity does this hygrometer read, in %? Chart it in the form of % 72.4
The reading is % 60
